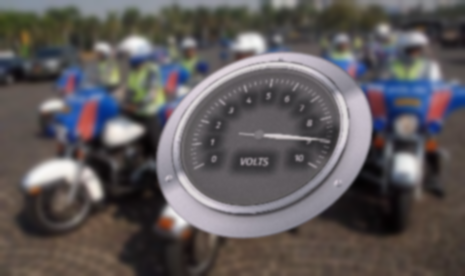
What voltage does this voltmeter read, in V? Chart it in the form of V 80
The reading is V 9
